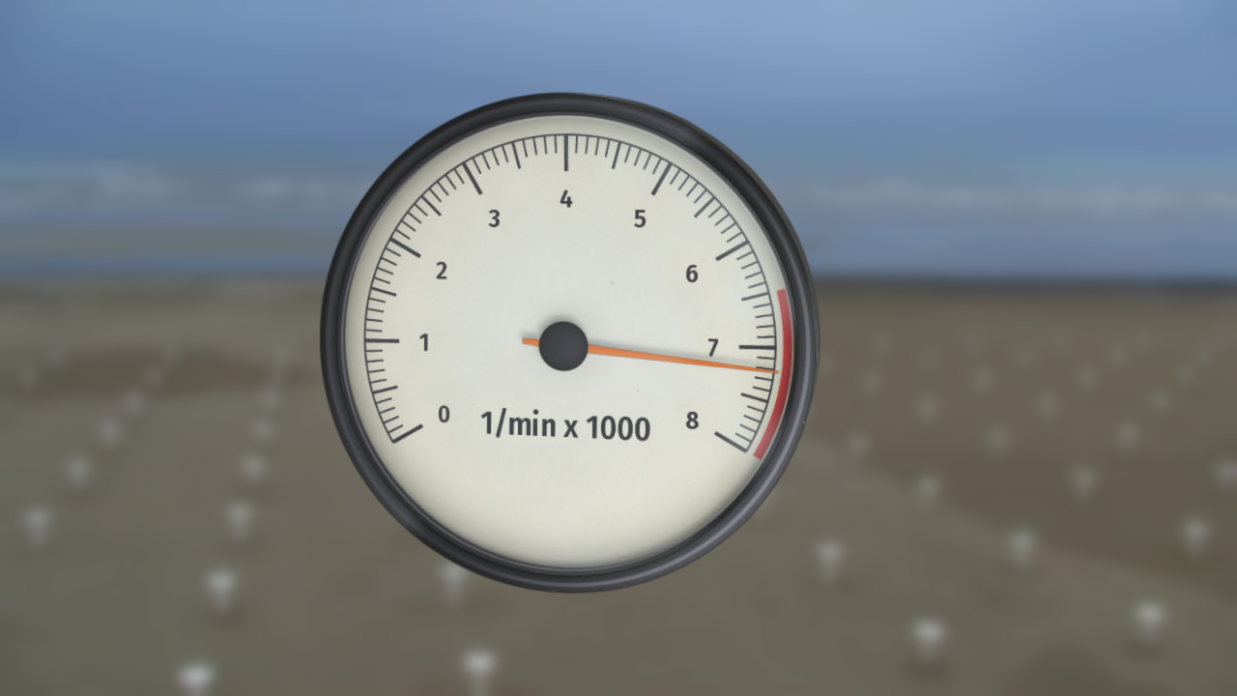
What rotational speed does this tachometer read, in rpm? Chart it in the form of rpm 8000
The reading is rpm 7200
